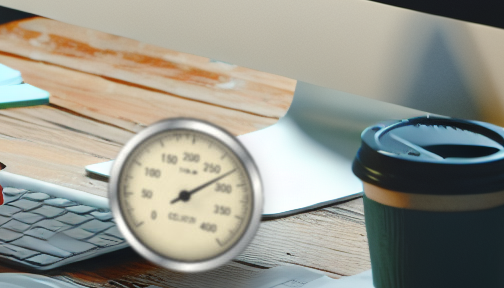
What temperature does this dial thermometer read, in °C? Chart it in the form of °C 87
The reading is °C 275
